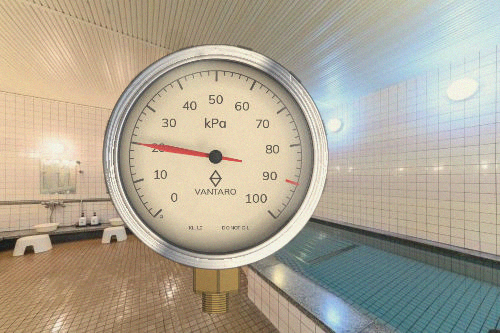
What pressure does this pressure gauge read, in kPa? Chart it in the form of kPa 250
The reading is kPa 20
